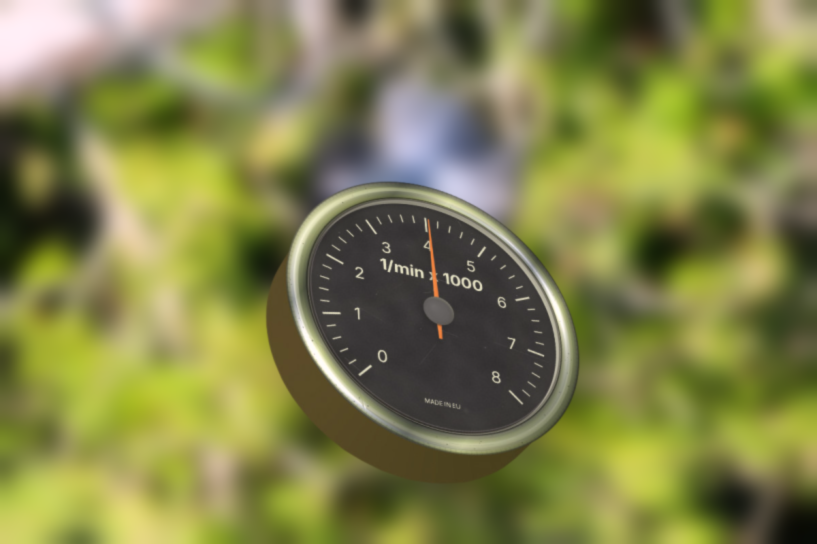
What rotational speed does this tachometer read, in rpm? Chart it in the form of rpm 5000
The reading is rpm 4000
